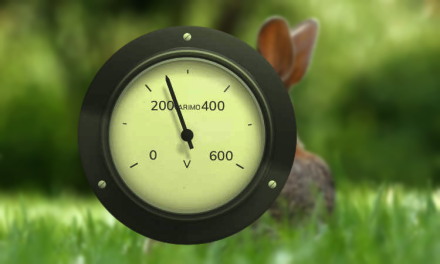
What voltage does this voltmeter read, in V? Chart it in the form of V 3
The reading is V 250
